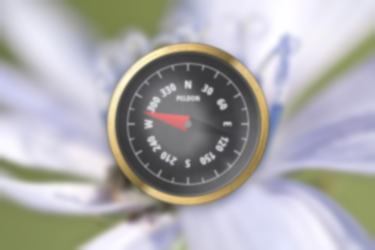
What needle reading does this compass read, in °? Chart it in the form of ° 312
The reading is ° 285
